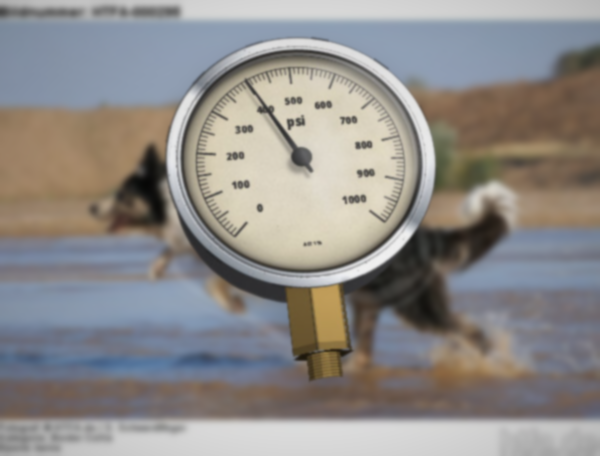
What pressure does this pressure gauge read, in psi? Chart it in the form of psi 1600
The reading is psi 400
